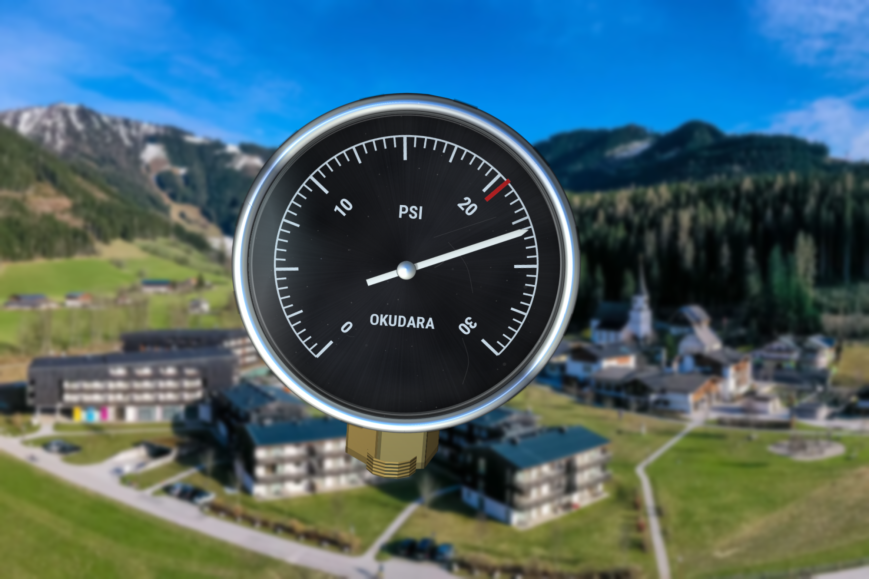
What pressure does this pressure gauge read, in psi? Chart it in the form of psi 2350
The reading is psi 23
